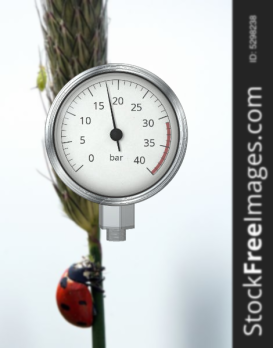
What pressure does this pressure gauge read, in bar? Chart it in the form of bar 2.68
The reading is bar 18
